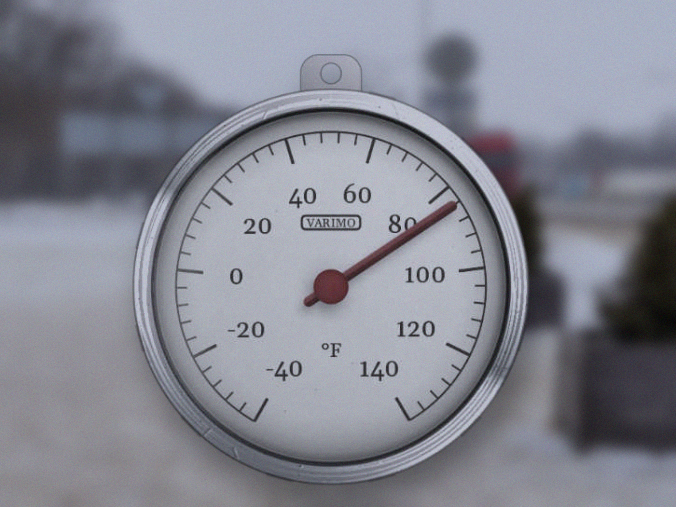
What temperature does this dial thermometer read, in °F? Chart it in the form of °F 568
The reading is °F 84
